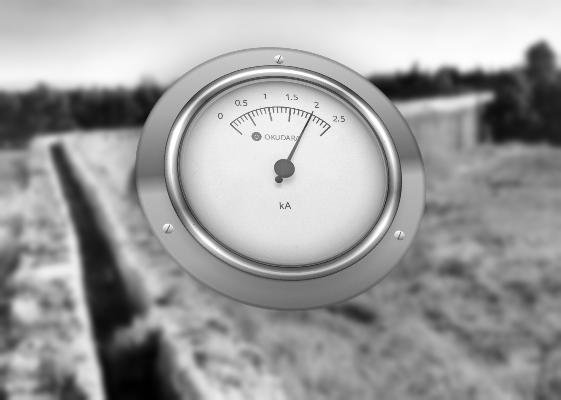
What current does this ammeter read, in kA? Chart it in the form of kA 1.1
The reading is kA 2
